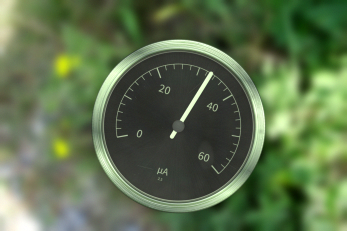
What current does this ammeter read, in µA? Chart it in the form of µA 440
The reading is µA 33
